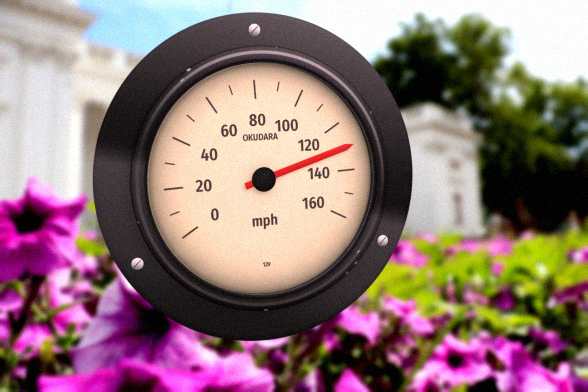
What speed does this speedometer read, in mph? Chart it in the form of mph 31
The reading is mph 130
